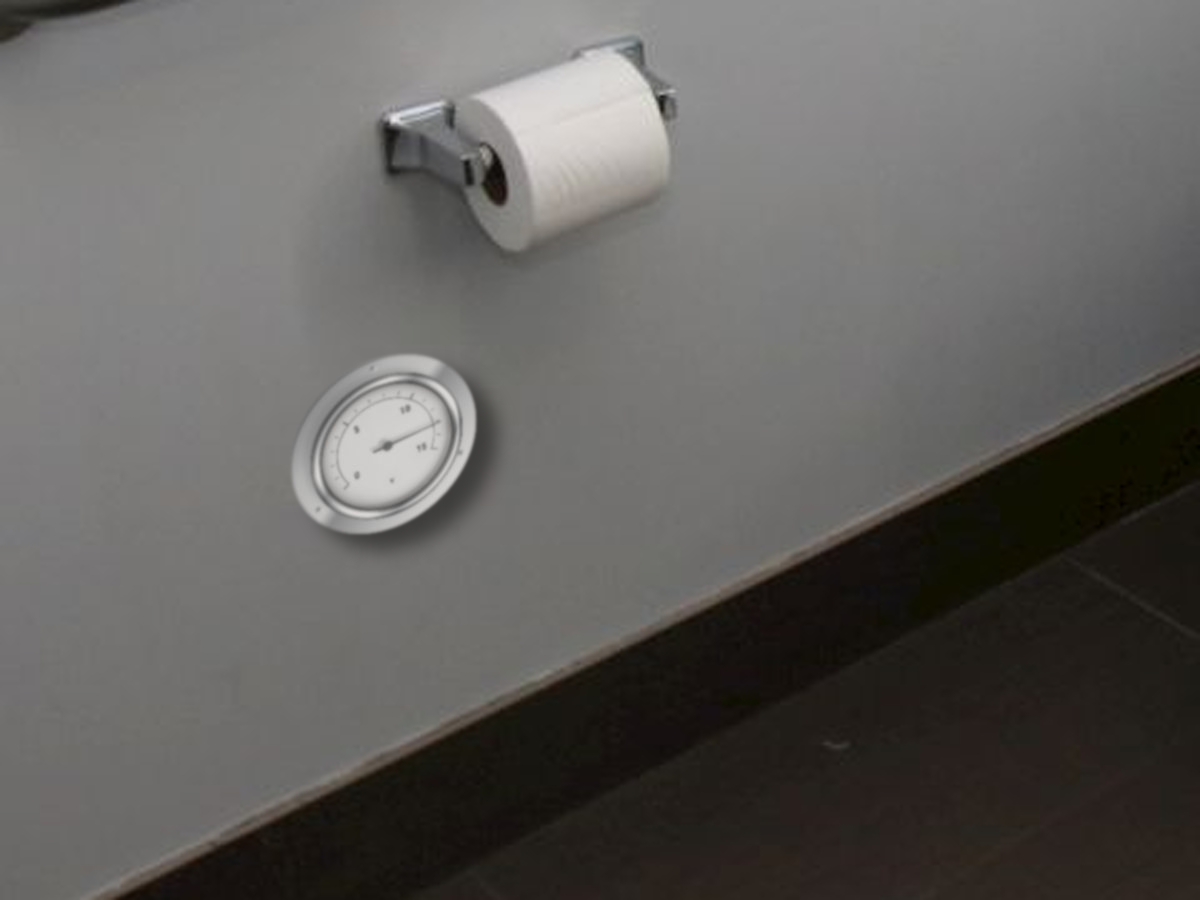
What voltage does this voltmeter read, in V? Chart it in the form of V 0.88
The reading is V 13
